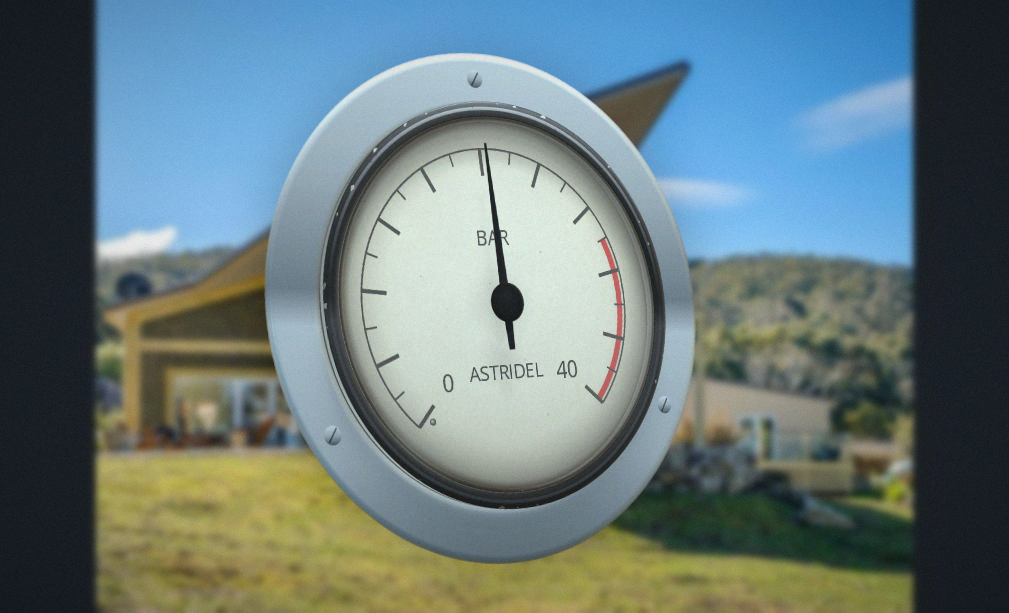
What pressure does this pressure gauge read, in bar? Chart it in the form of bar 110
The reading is bar 20
